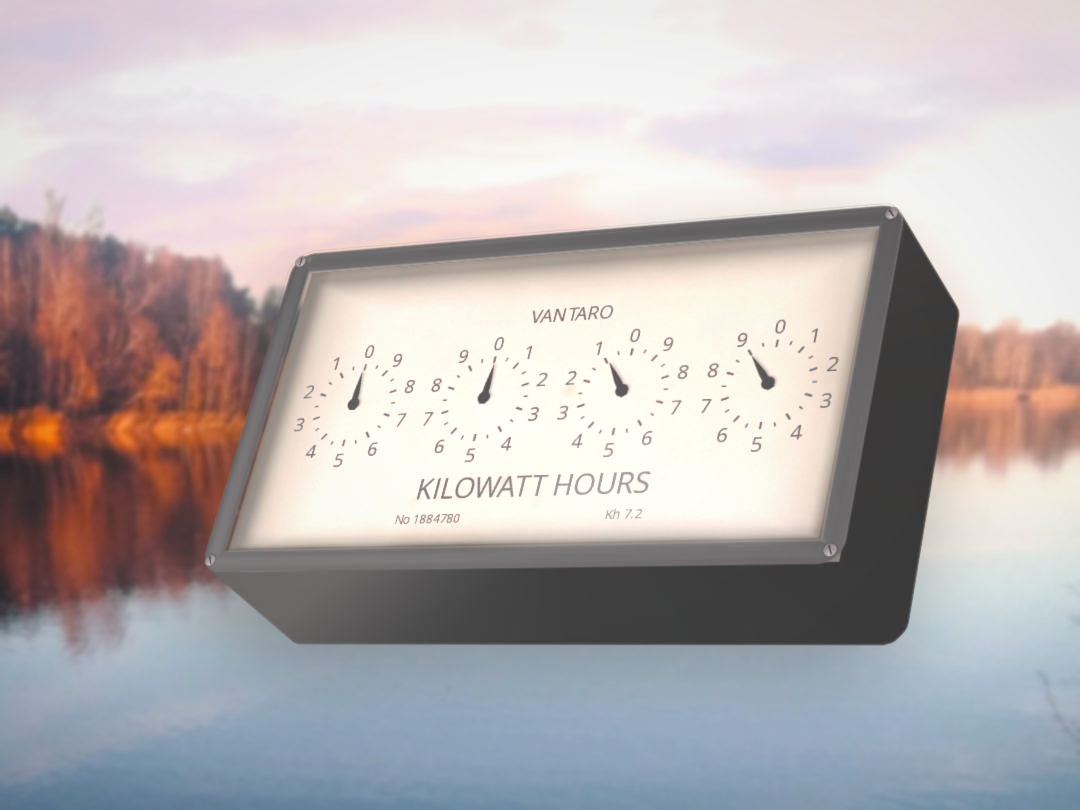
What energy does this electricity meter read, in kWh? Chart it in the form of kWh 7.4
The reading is kWh 9
